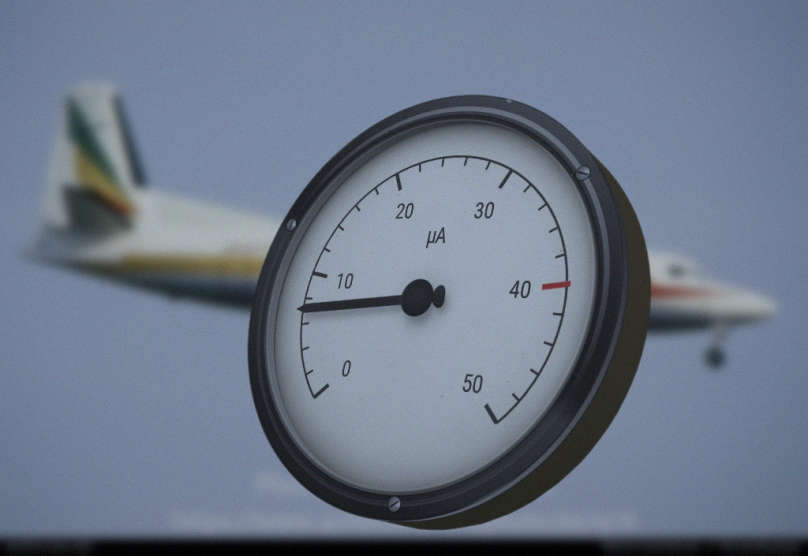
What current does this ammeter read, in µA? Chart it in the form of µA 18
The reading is µA 7
